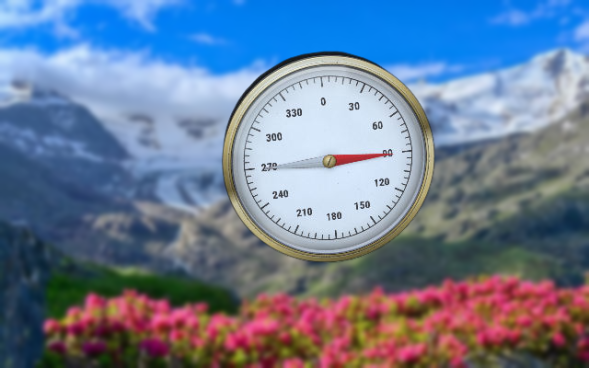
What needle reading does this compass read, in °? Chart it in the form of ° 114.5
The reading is ° 90
